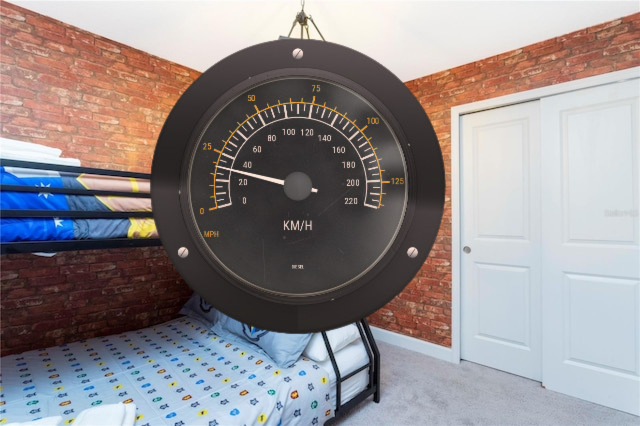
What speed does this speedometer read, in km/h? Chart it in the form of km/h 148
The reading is km/h 30
